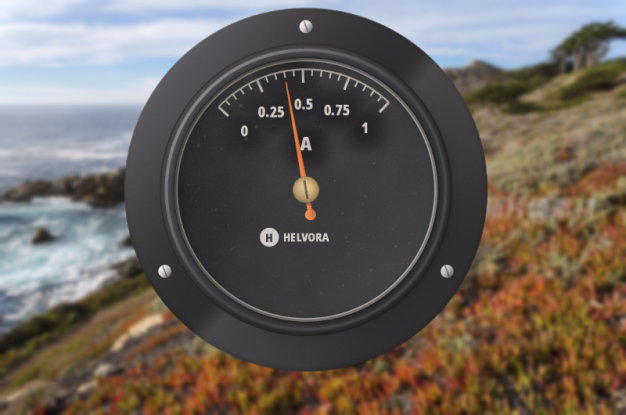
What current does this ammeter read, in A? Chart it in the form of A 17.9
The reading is A 0.4
